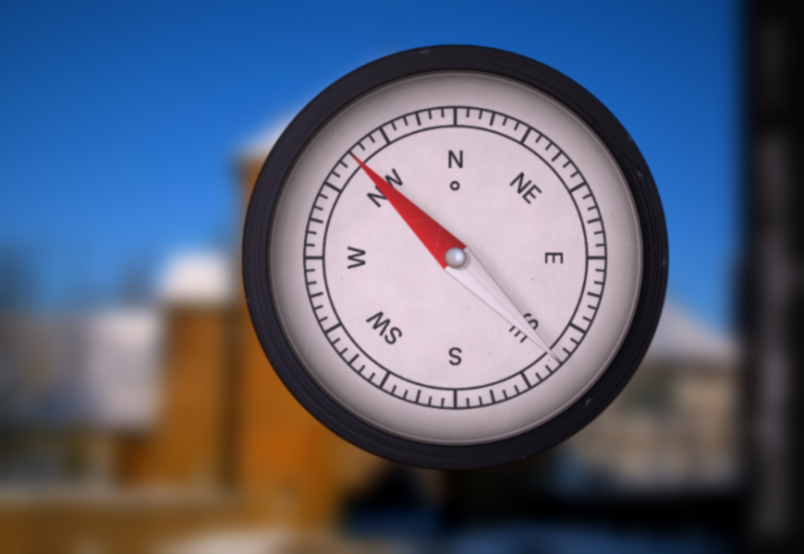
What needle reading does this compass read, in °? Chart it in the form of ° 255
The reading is ° 315
